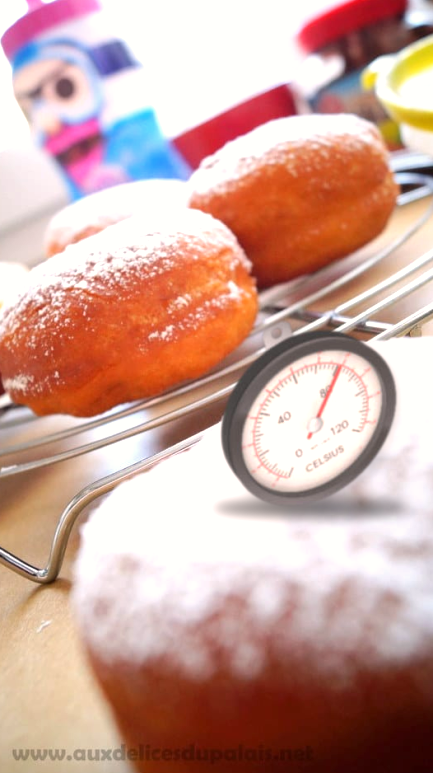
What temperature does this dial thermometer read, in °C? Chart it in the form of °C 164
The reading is °C 80
